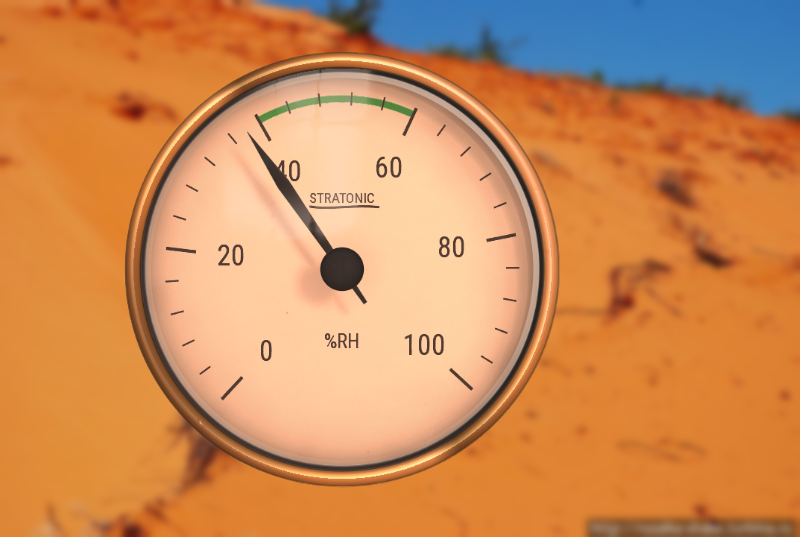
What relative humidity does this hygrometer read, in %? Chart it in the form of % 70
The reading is % 38
